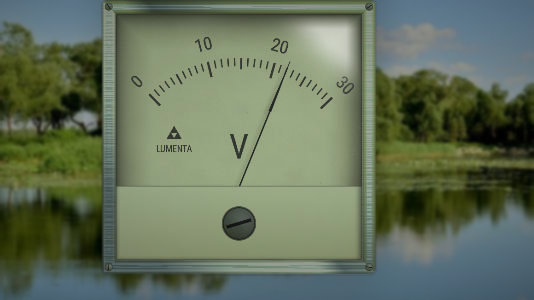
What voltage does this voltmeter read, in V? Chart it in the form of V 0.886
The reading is V 22
